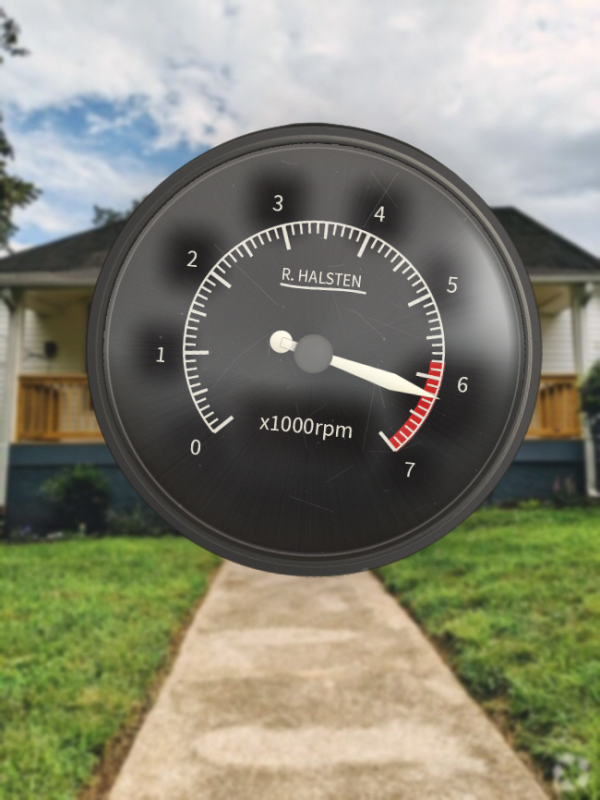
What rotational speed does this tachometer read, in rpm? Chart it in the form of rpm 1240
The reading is rpm 6200
